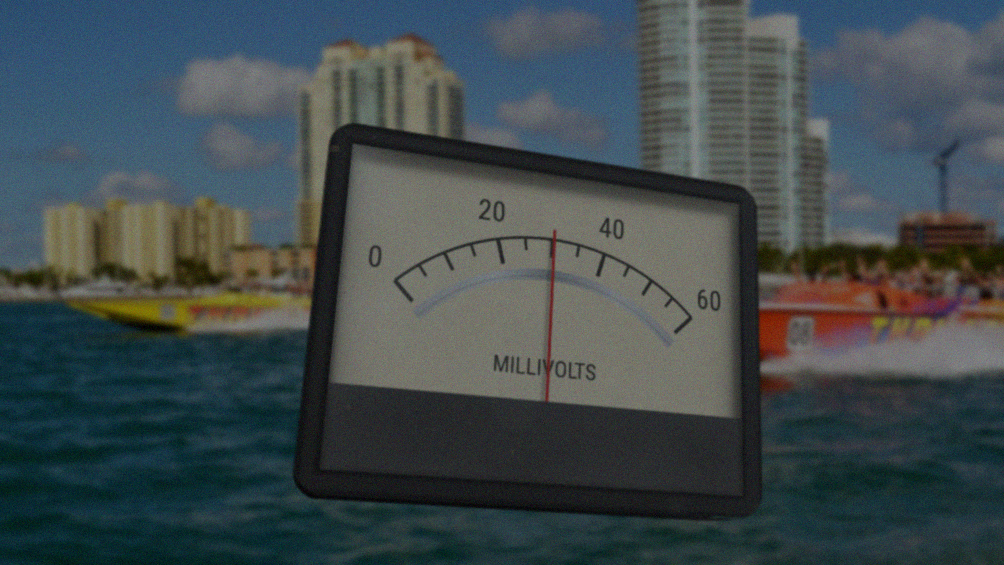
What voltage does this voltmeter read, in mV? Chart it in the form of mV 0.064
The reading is mV 30
